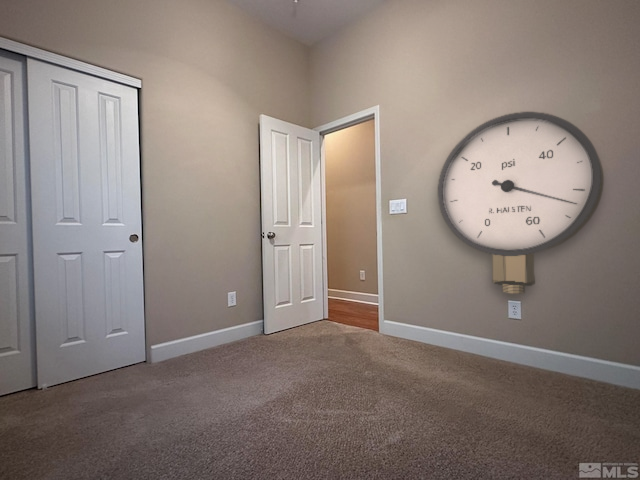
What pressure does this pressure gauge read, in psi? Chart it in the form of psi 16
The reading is psi 52.5
